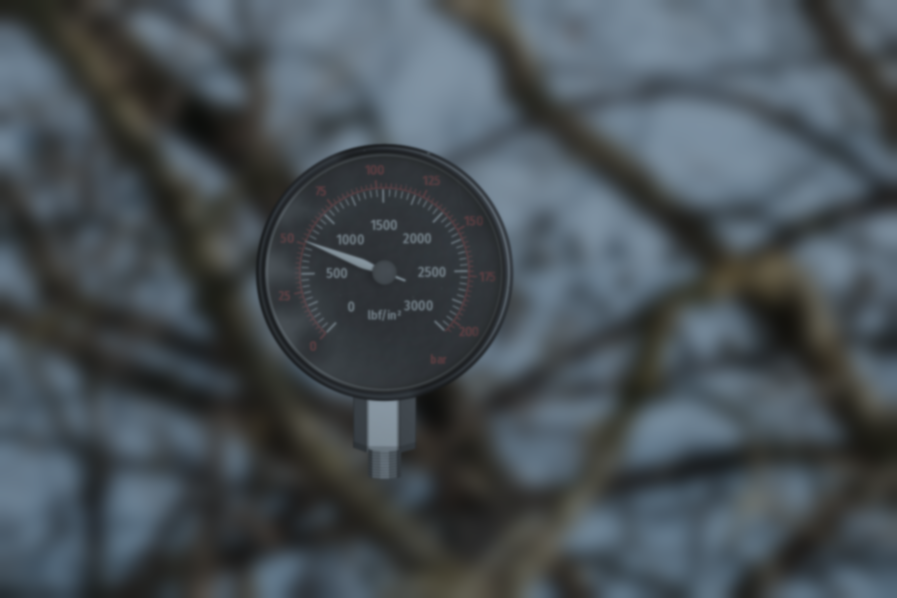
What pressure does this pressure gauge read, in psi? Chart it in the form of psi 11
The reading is psi 750
